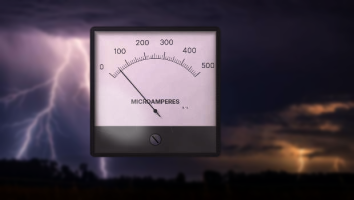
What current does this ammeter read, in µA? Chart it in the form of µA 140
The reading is µA 50
